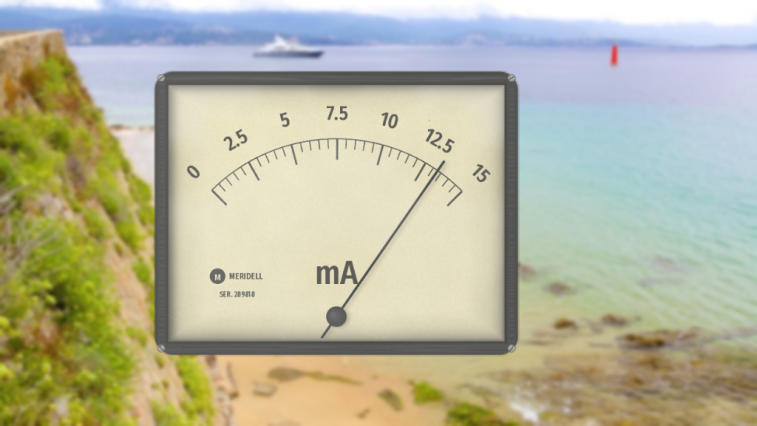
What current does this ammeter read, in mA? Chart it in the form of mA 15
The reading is mA 13.25
